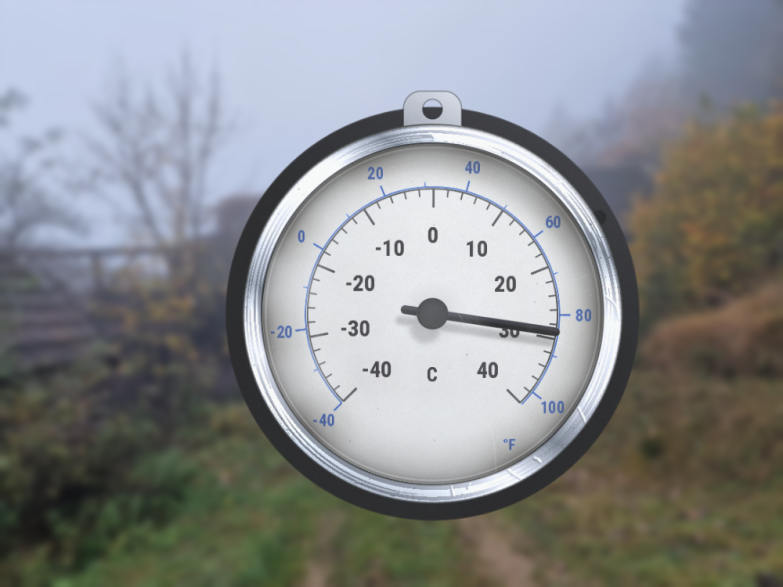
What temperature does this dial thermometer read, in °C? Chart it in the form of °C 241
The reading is °C 29
